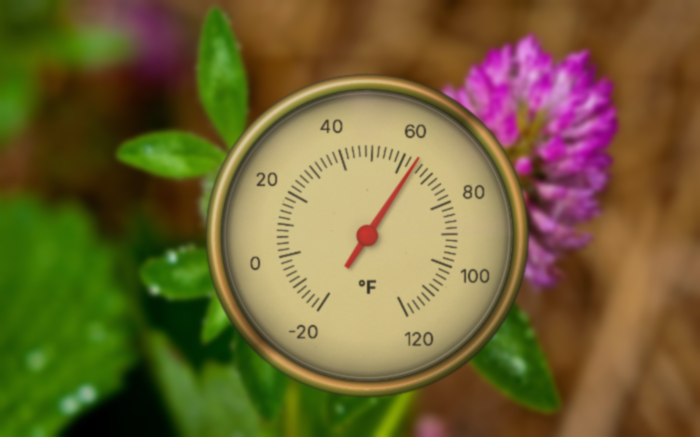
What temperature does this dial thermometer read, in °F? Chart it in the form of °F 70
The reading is °F 64
